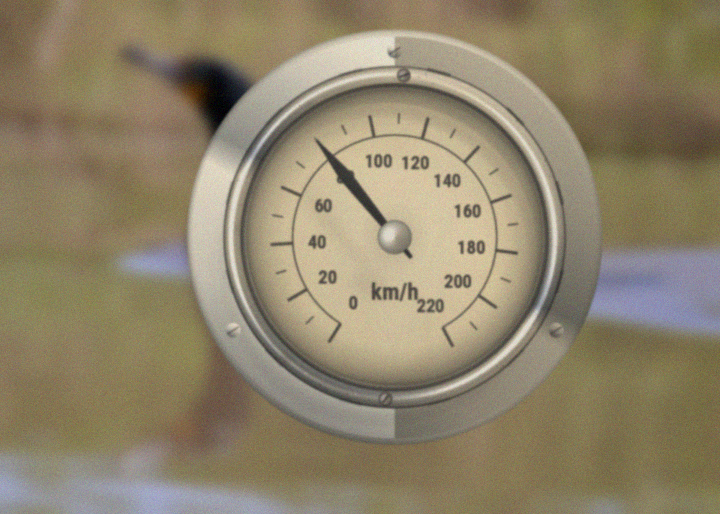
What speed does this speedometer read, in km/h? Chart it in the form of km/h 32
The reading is km/h 80
